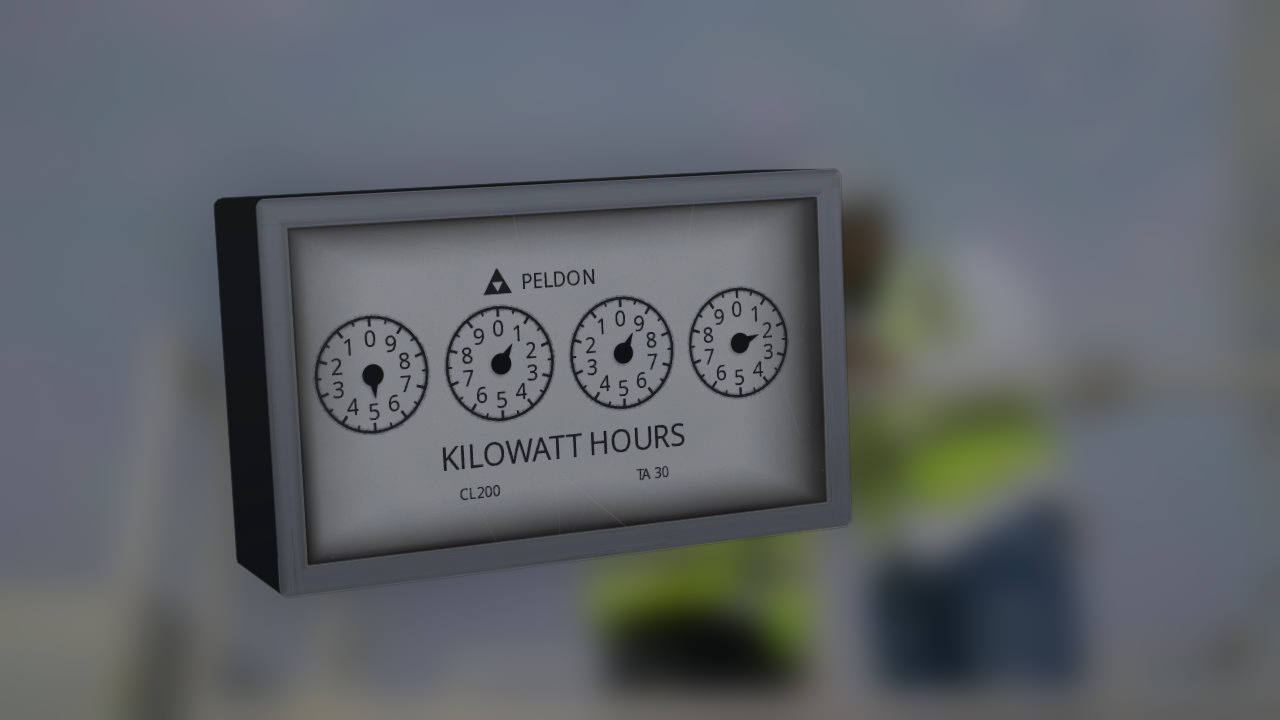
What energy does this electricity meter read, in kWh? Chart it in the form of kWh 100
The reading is kWh 5092
